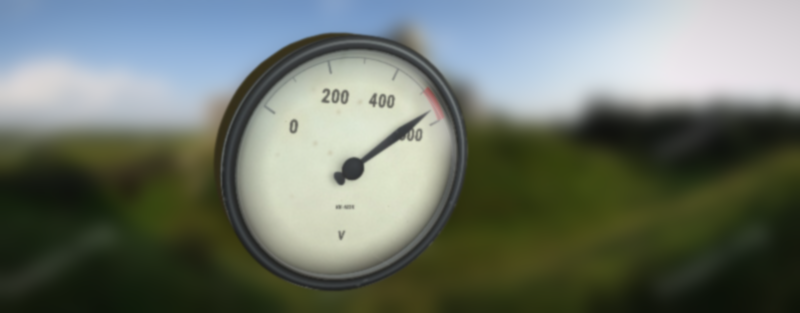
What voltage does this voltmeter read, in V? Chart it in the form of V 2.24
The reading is V 550
